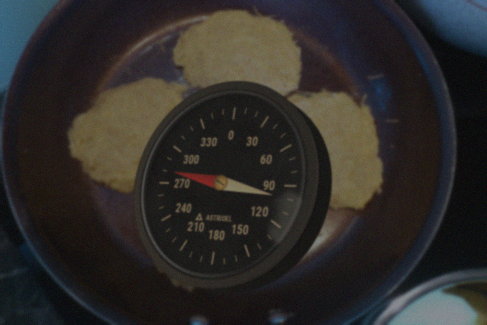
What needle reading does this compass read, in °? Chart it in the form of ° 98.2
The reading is ° 280
